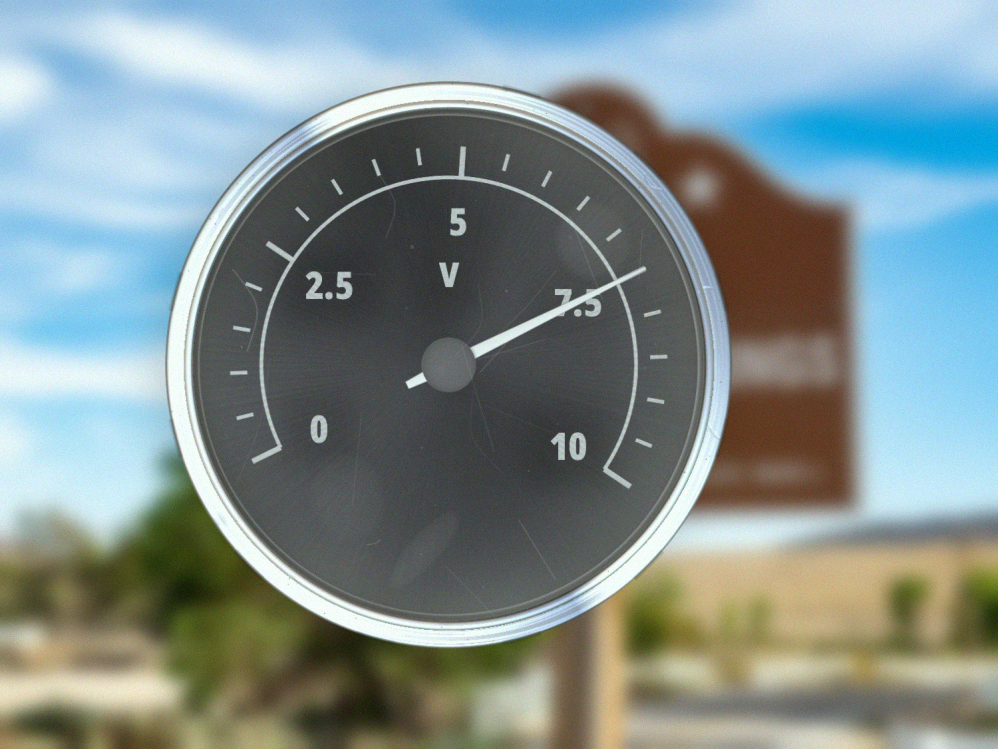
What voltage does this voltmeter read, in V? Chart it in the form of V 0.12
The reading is V 7.5
